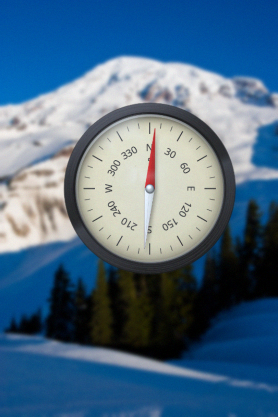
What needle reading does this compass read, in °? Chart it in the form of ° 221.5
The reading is ° 5
